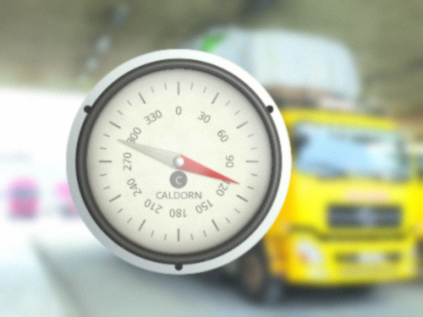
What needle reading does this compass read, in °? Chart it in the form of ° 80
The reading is ° 110
